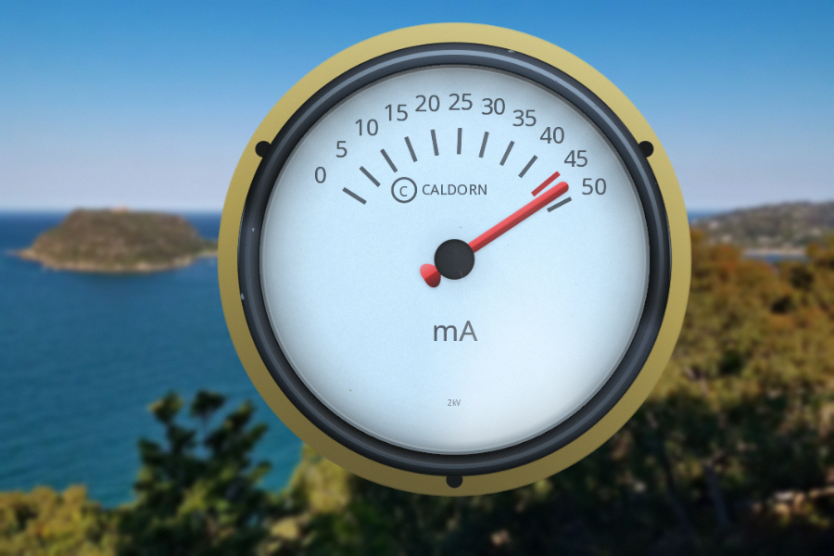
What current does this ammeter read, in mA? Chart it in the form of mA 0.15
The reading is mA 47.5
